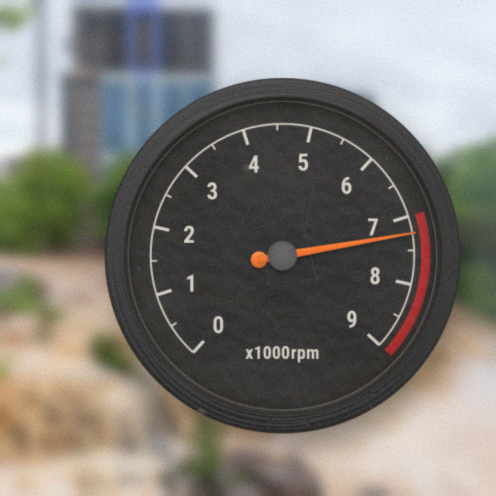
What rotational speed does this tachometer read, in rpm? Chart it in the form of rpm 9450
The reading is rpm 7250
